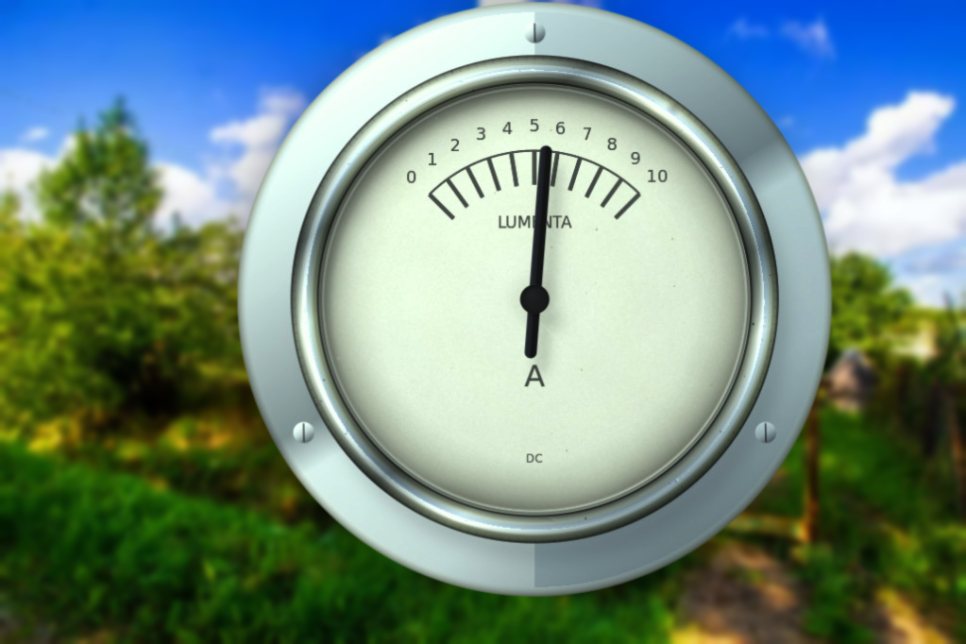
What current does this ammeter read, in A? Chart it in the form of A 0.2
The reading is A 5.5
